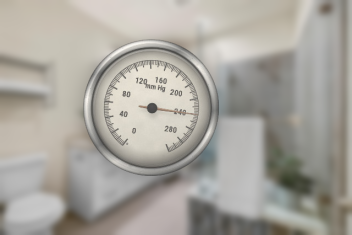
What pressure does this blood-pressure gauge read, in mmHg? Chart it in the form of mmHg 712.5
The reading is mmHg 240
